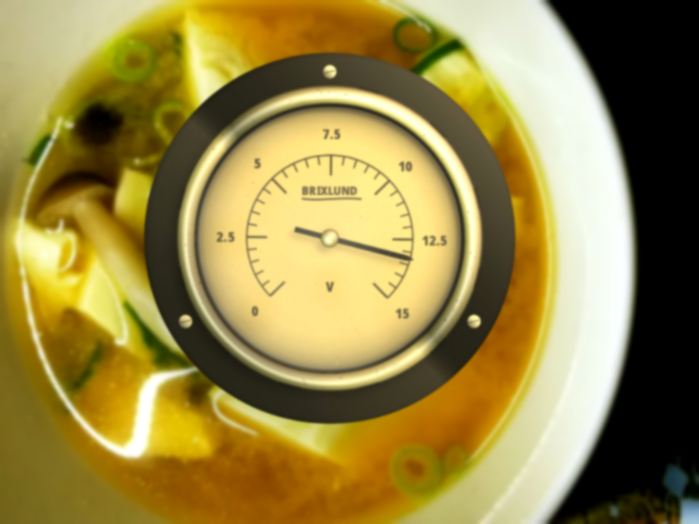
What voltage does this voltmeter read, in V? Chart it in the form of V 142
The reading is V 13.25
